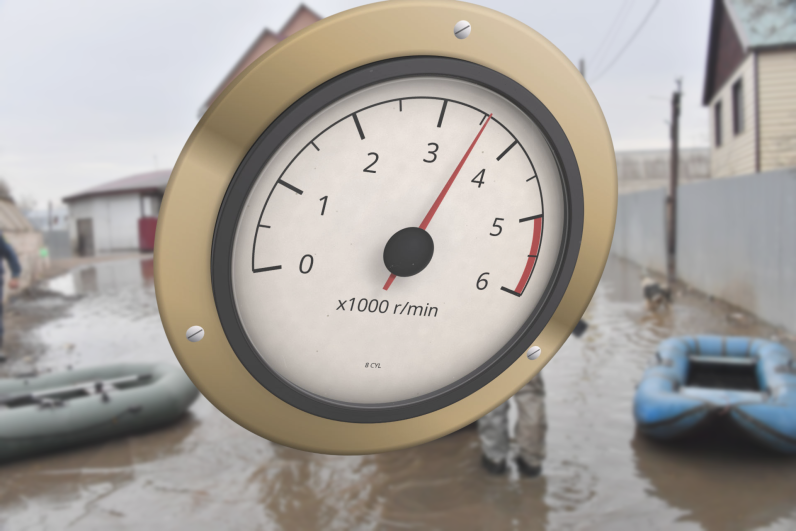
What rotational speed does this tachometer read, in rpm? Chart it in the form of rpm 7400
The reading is rpm 3500
